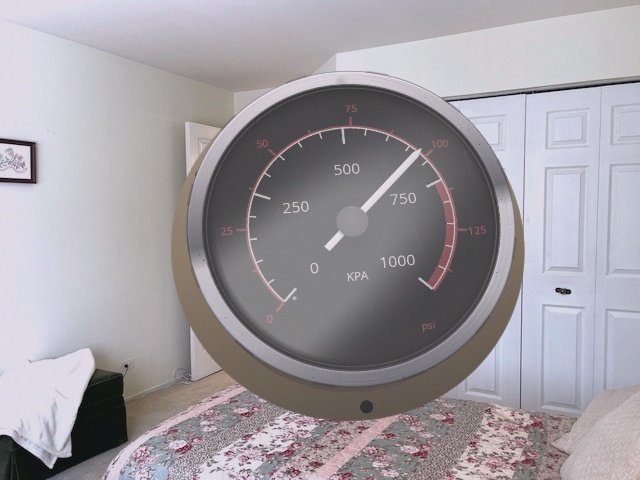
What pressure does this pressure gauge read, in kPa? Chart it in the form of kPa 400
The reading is kPa 675
